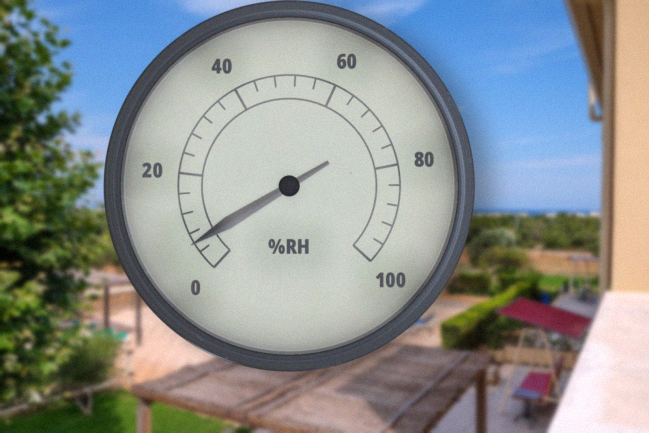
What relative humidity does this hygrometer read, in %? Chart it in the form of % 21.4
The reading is % 6
